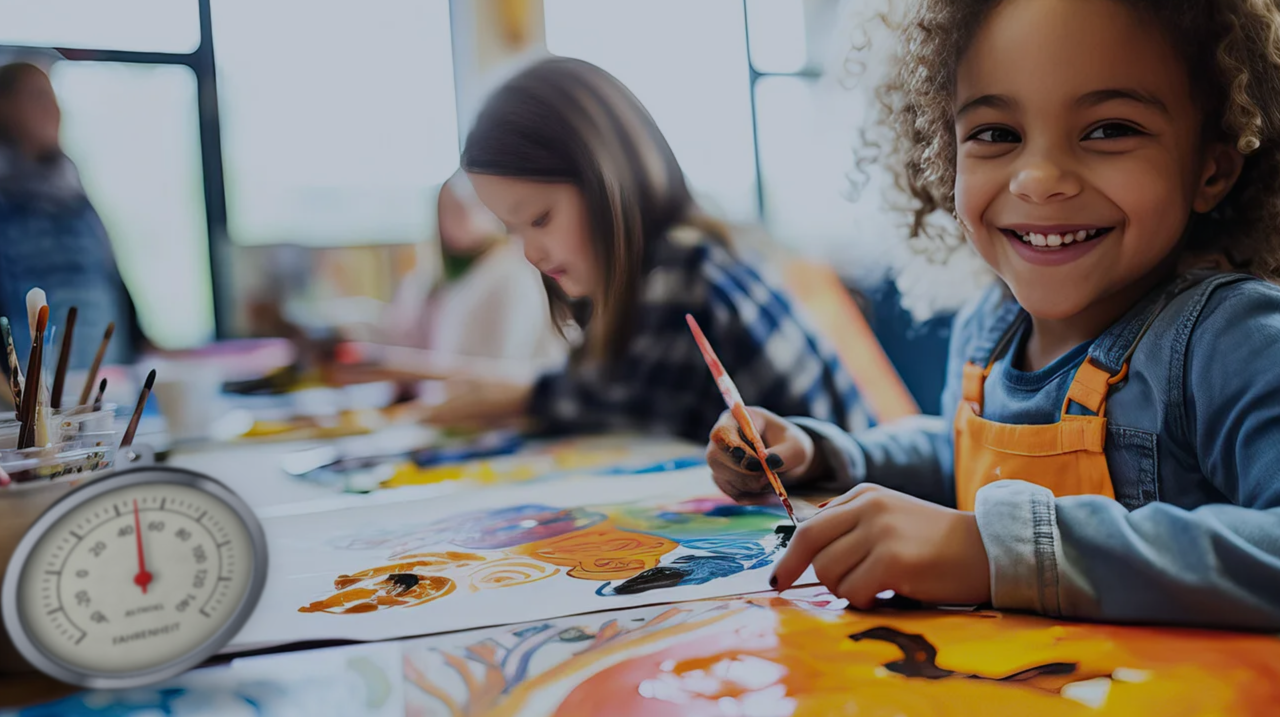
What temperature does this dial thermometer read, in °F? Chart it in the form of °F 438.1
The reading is °F 48
